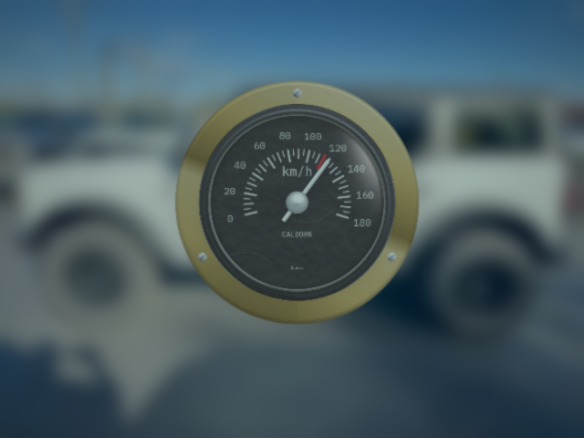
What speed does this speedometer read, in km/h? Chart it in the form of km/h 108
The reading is km/h 120
